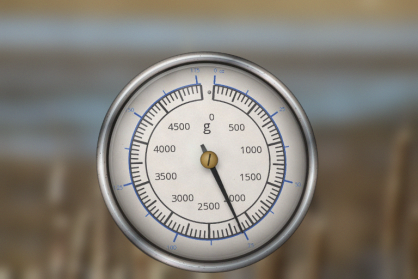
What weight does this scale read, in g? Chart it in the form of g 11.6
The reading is g 2150
